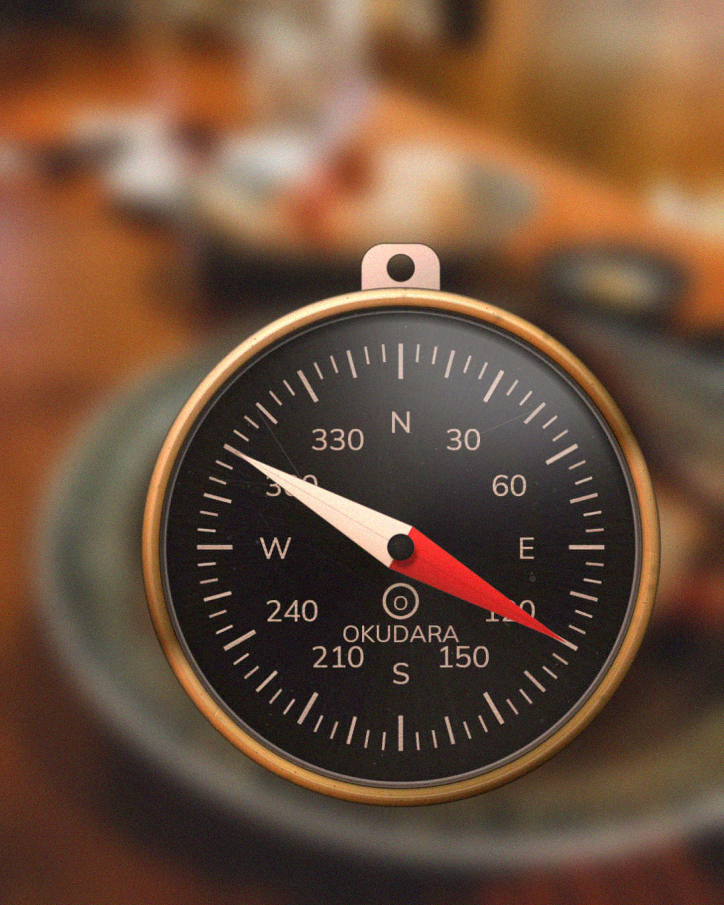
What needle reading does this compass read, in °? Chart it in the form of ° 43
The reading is ° 120
